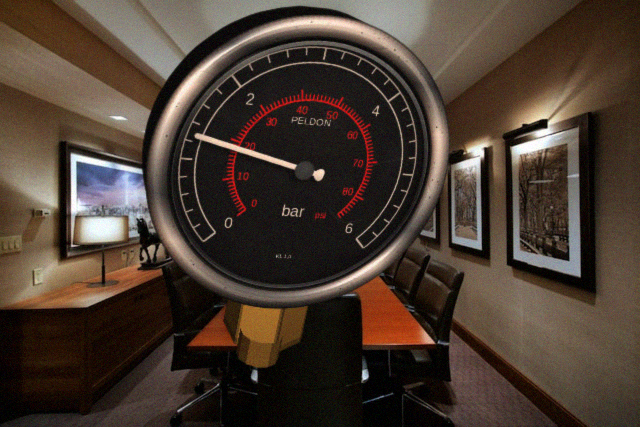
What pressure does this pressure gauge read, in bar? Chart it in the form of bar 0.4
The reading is bar 1.3
